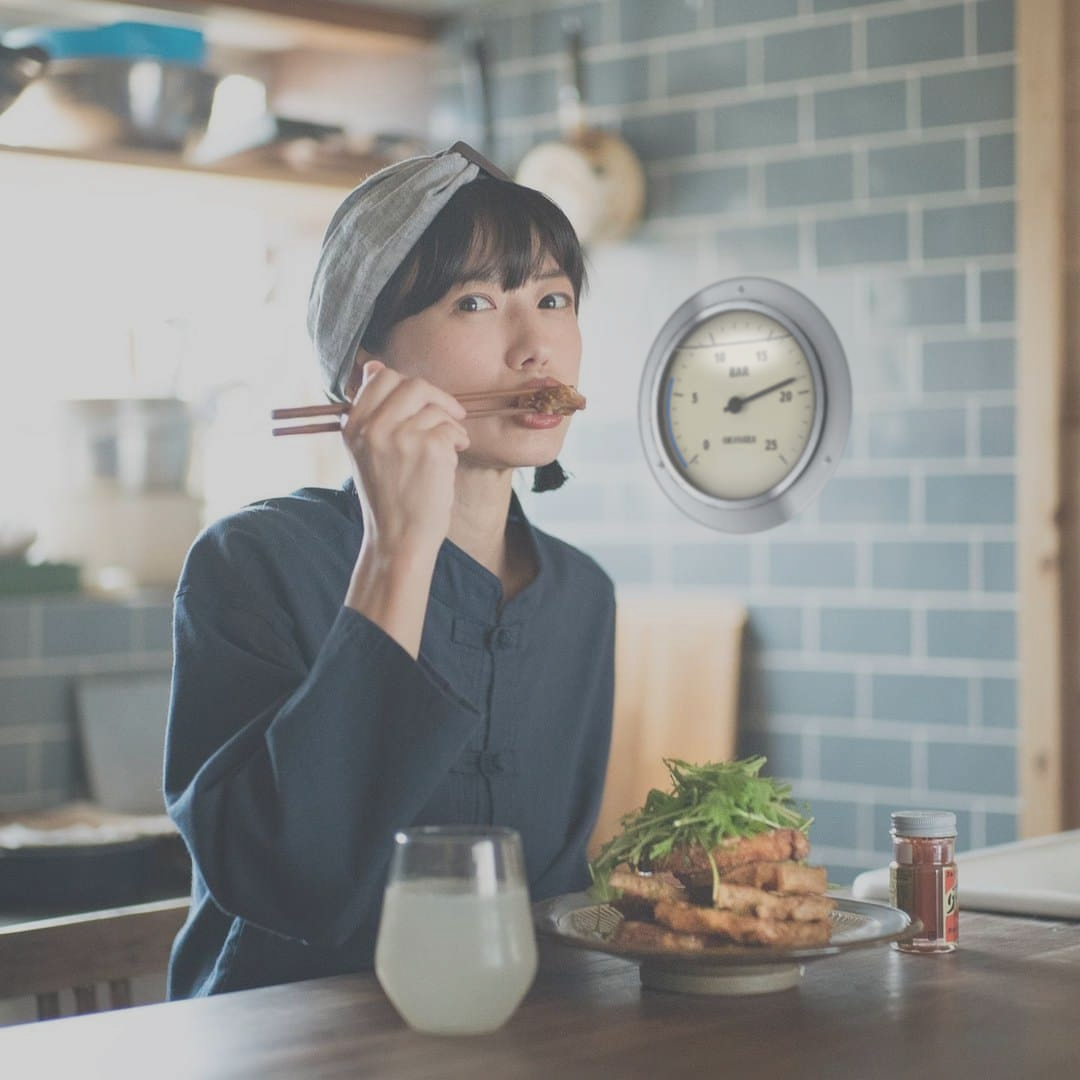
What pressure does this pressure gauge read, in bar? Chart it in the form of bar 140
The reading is bar 19
